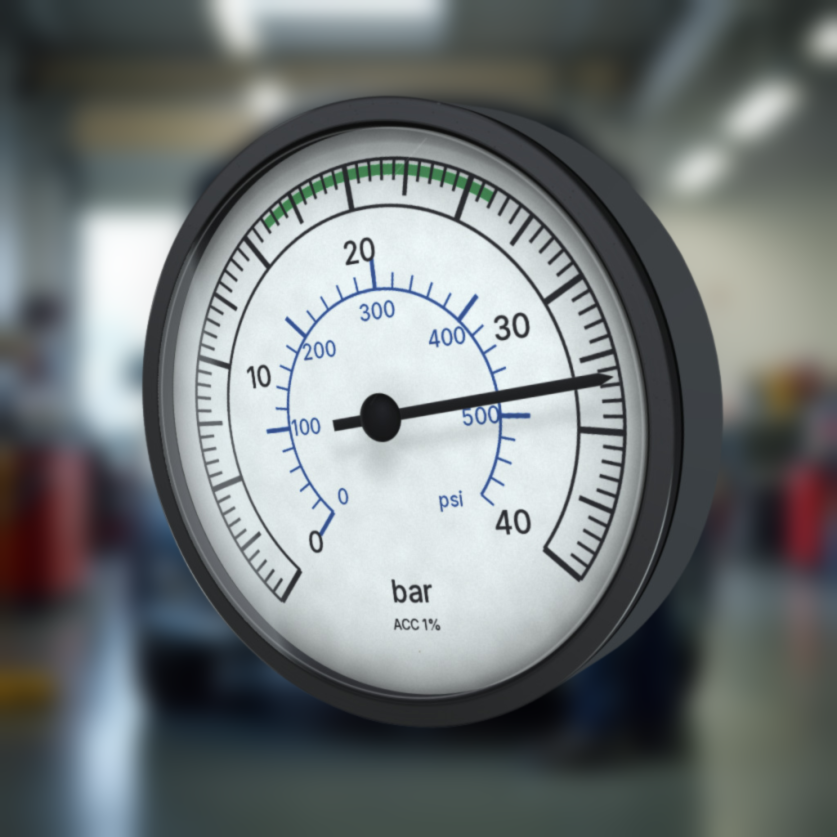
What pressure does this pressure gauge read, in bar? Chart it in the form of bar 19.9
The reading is bar 33.25
